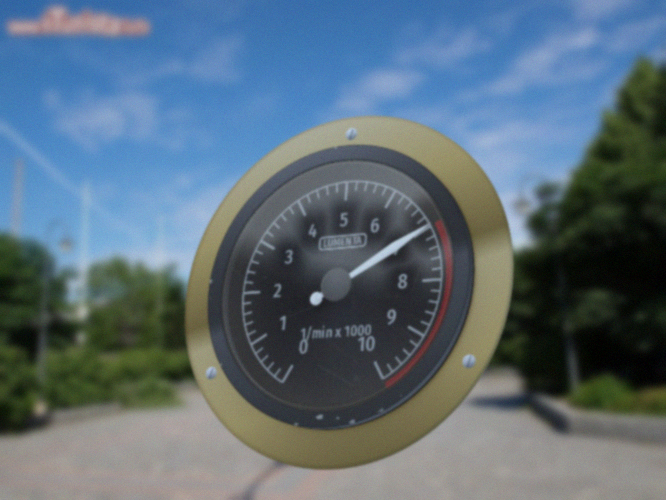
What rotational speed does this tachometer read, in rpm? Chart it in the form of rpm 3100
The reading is rpm 7000
